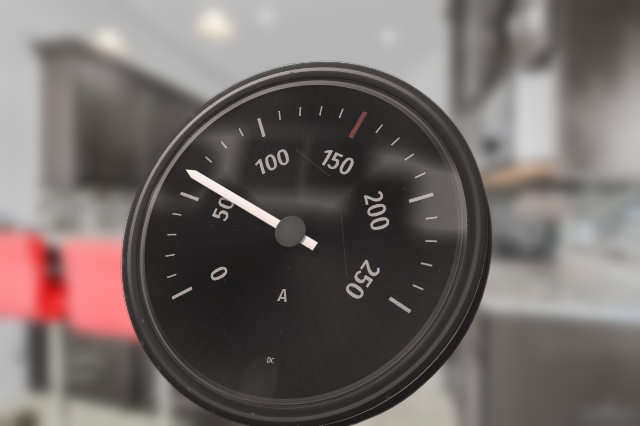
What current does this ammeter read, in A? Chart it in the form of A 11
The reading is A 60
